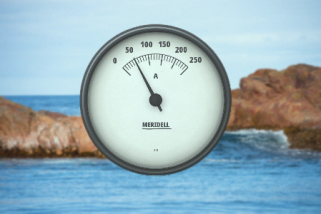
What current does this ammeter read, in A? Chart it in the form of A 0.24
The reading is A 50
